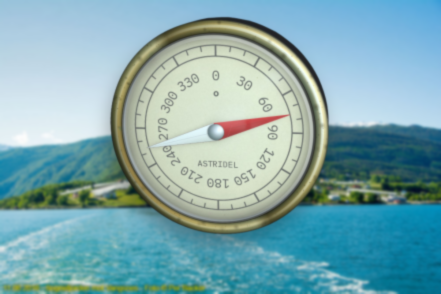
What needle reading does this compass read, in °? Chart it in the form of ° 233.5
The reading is ° 75
